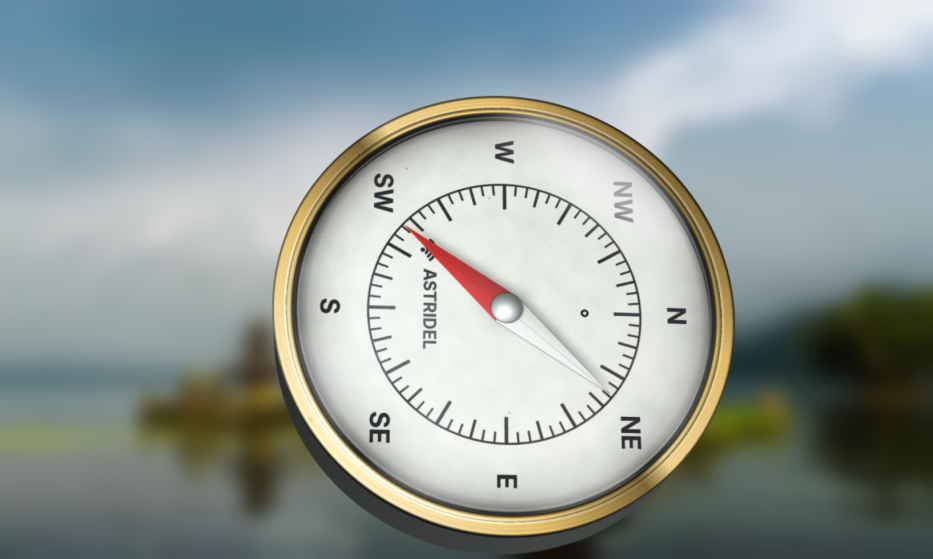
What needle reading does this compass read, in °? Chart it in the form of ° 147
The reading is ° 220
